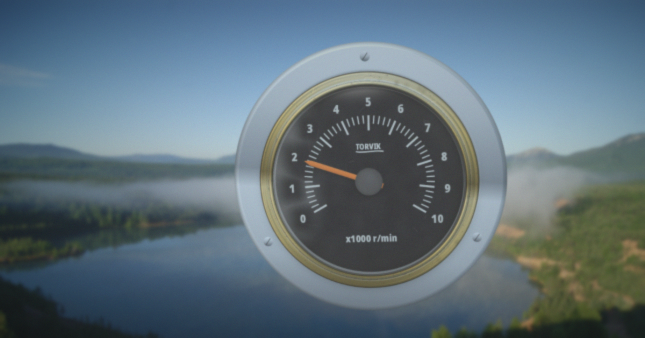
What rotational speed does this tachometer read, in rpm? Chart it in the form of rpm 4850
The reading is rpm 2000
